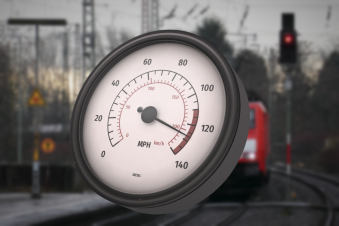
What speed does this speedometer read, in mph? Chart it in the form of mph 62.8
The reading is mph 127.5
